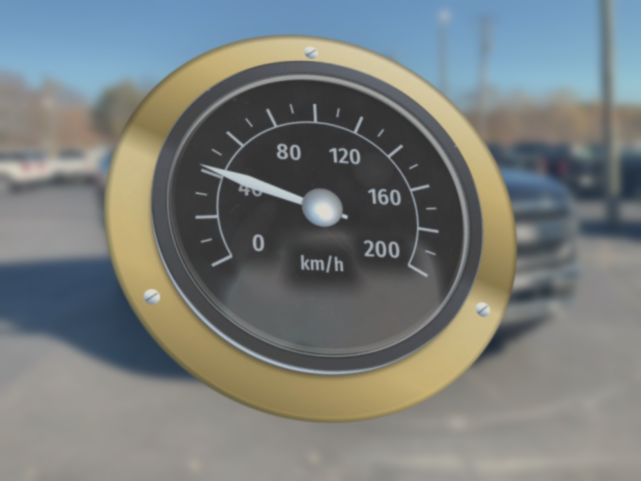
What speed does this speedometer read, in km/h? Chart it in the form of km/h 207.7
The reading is km/h 40
